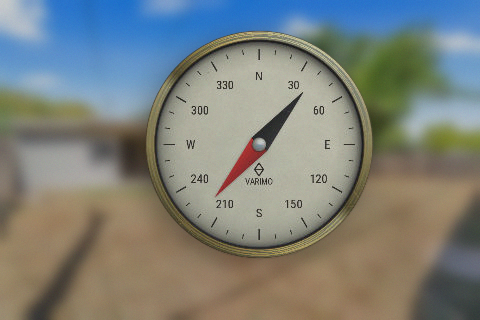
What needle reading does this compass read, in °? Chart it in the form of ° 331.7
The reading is ° 220
